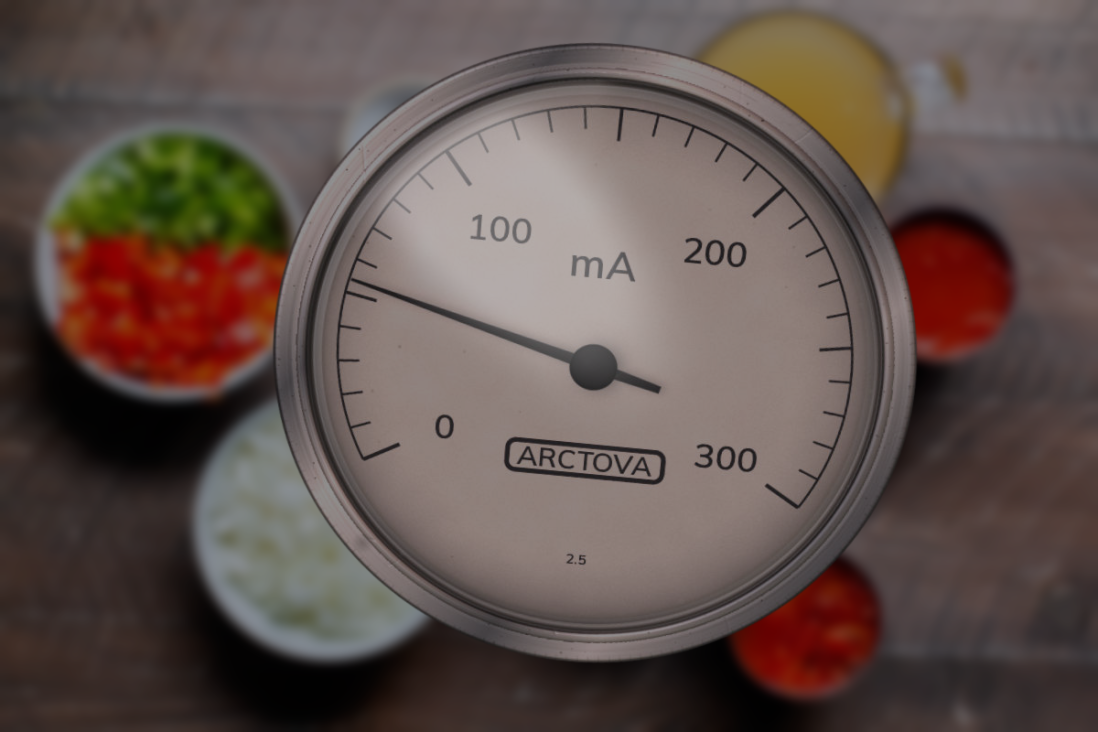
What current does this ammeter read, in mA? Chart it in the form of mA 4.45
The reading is mA 55
